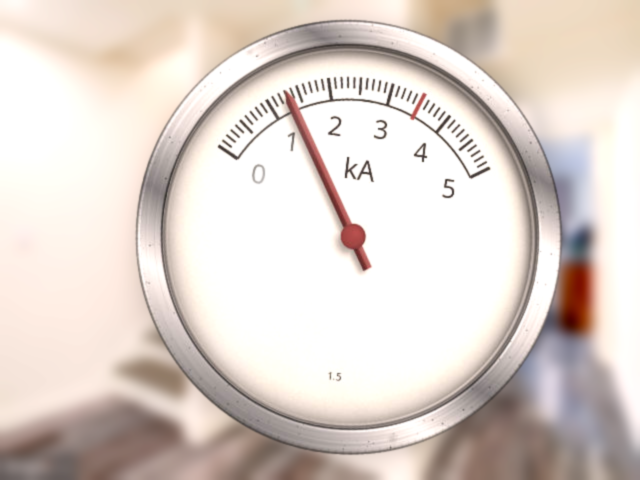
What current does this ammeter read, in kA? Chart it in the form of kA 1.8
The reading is kA 1.3
